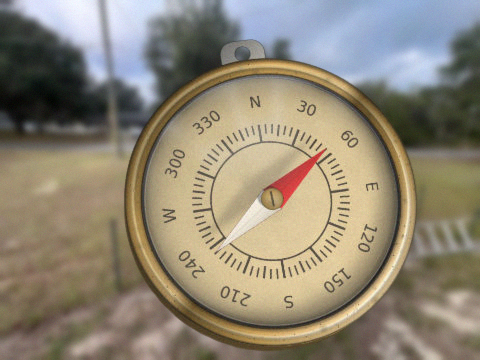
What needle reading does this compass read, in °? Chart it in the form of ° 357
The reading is ° 55
